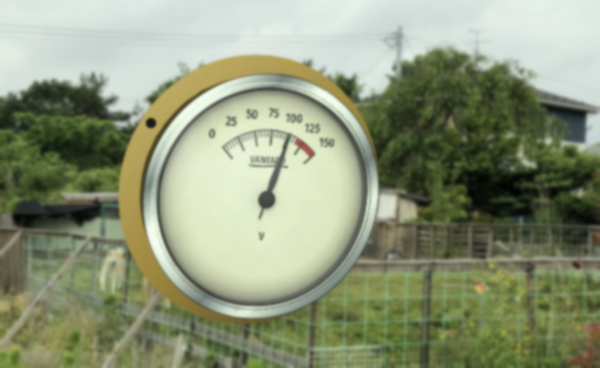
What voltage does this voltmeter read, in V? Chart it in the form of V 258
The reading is V 100
